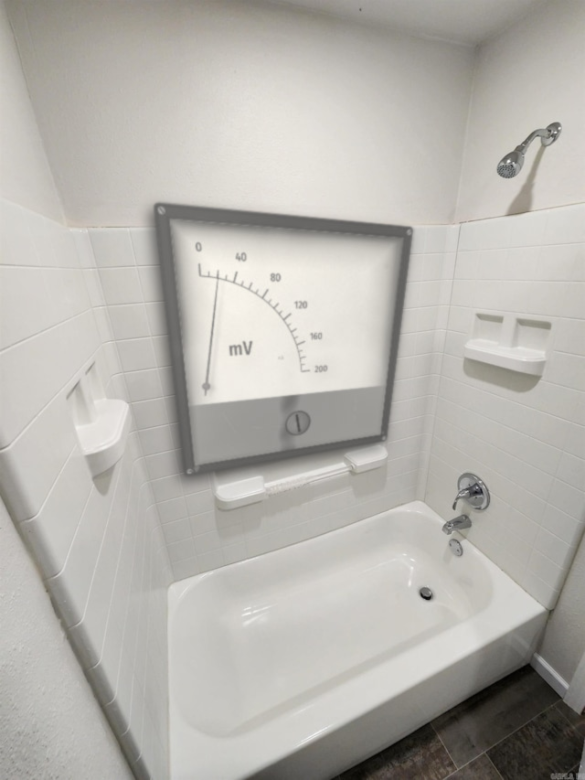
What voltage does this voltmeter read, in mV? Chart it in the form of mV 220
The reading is mV 20
